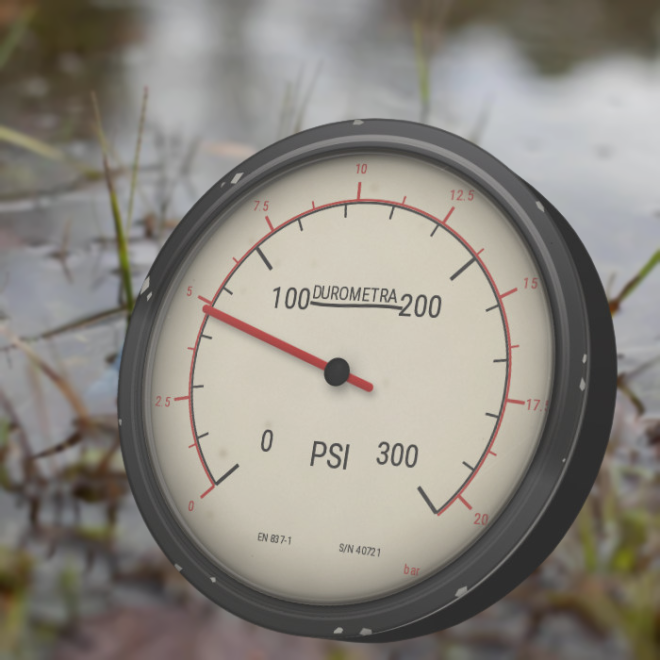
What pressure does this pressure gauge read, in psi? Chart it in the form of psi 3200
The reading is psi 70
